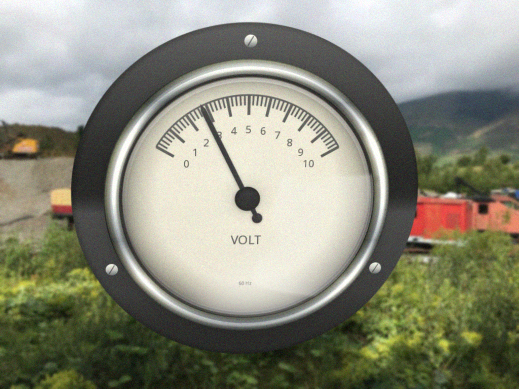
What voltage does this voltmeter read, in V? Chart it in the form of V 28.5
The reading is V 2.8
